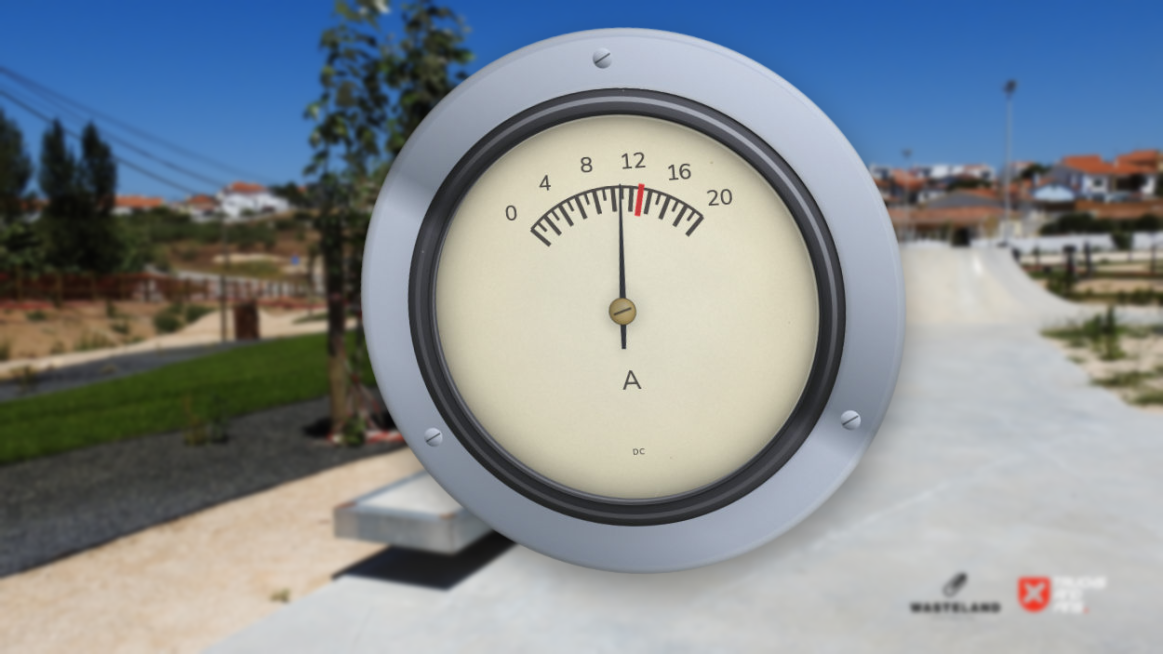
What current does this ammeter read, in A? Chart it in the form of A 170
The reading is A 11
